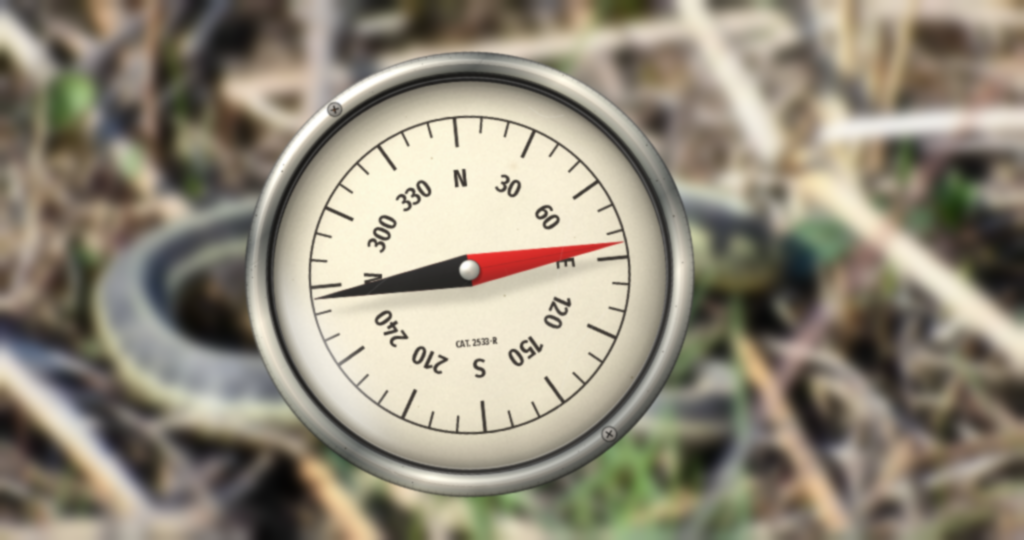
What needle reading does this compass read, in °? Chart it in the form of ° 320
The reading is ° 85
